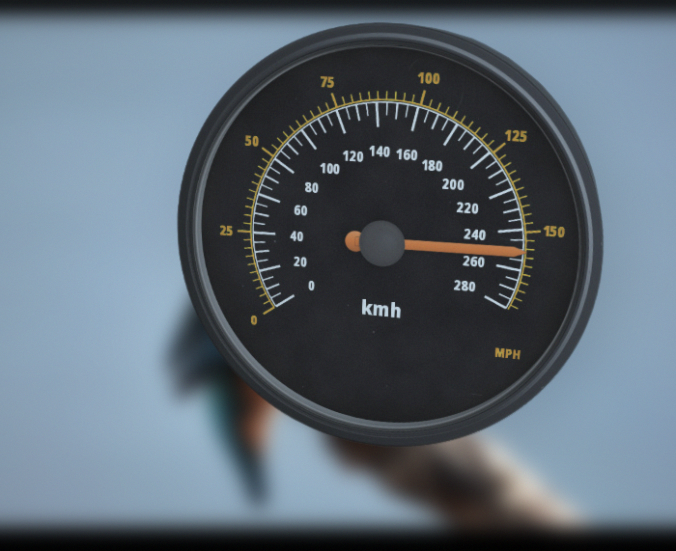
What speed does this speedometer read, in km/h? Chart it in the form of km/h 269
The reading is km/h 250
